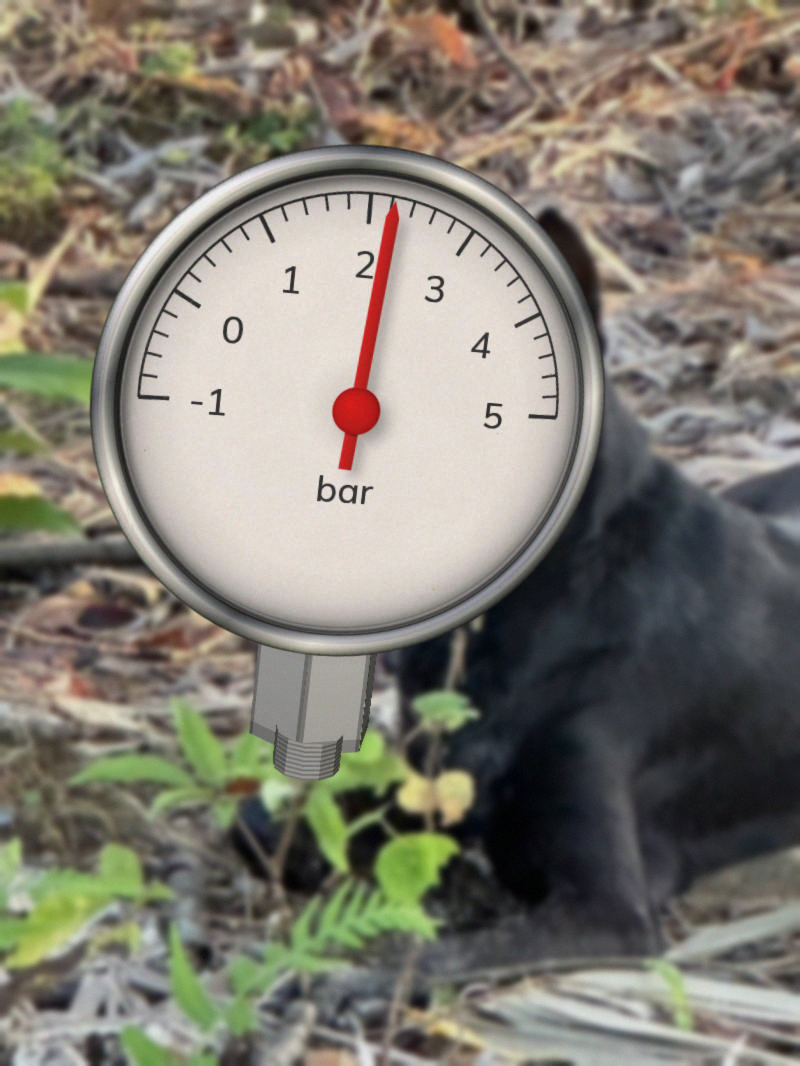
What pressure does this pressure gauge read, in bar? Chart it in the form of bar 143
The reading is bar 2.2
